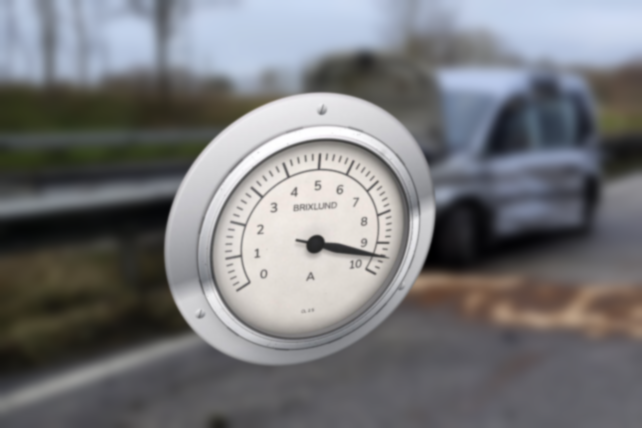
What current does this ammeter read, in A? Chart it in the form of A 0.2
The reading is A 9.4
